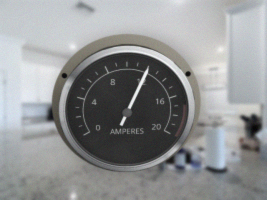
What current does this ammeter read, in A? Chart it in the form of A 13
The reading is A 12
